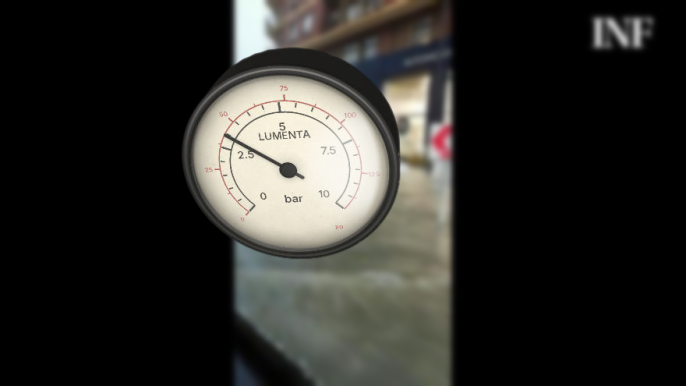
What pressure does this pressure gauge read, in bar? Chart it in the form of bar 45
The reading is bar 3
